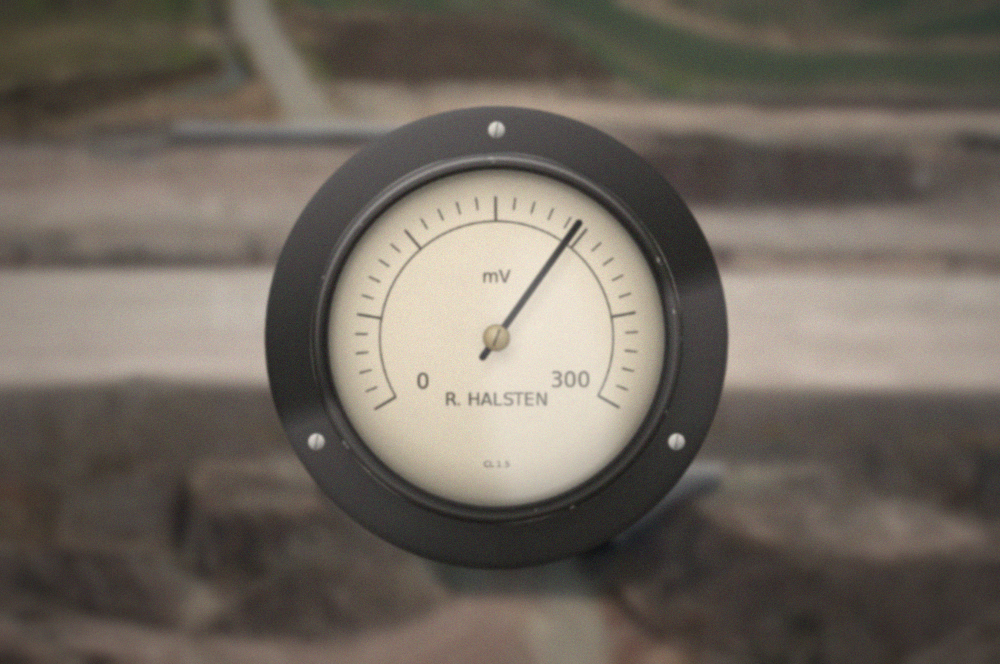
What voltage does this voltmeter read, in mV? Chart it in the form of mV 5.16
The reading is mV 195
